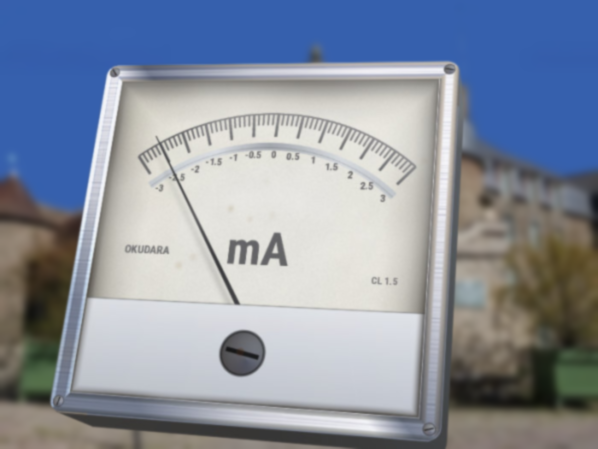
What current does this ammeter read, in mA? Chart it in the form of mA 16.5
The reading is mA -2.5
